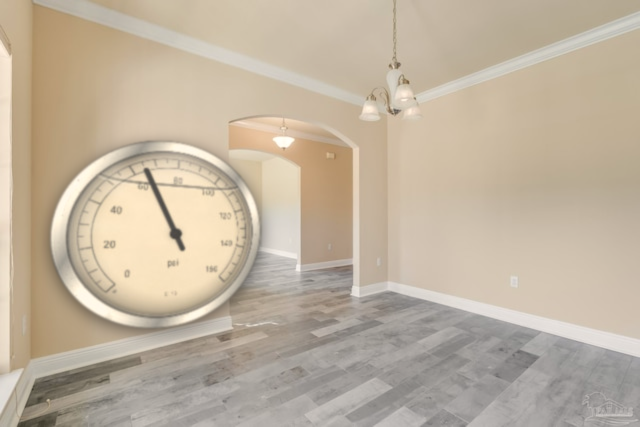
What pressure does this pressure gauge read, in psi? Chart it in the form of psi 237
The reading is psi 65
